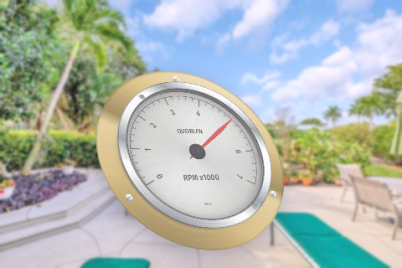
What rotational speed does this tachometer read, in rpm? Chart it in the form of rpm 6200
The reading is rpm 5000
